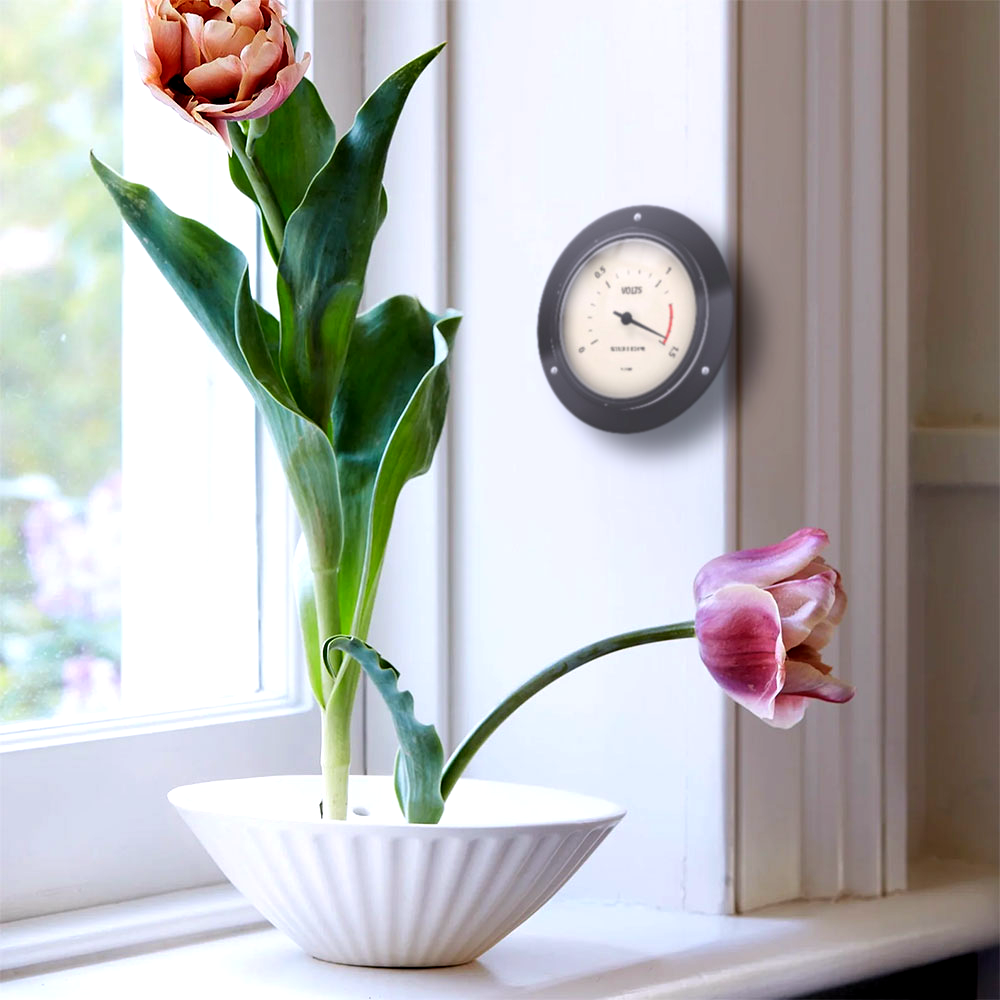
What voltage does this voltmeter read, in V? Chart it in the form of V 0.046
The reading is V 1.45
